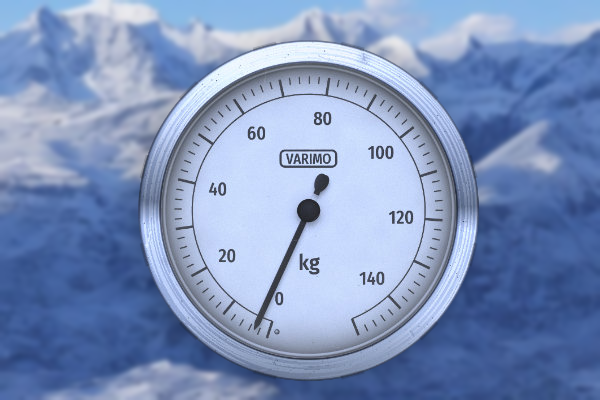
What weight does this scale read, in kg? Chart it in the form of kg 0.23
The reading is kg 3
